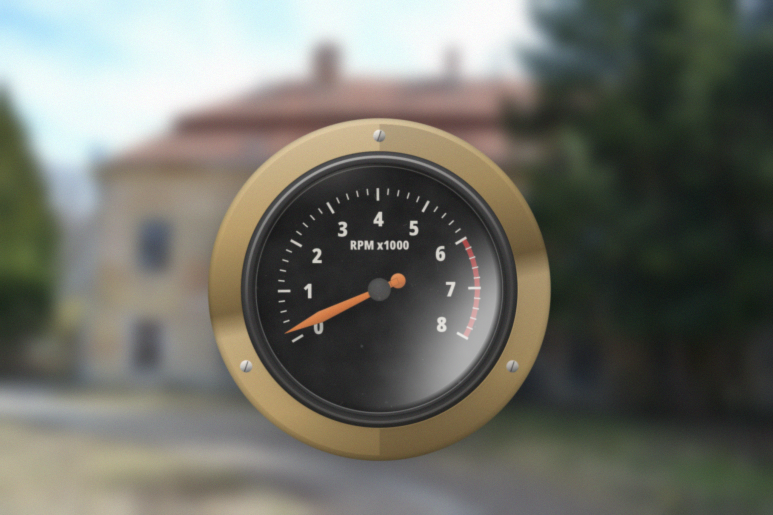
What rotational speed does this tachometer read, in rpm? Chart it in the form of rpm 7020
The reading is rpm 200
